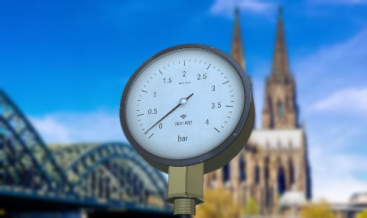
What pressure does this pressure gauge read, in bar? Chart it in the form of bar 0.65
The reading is bar 0.1
